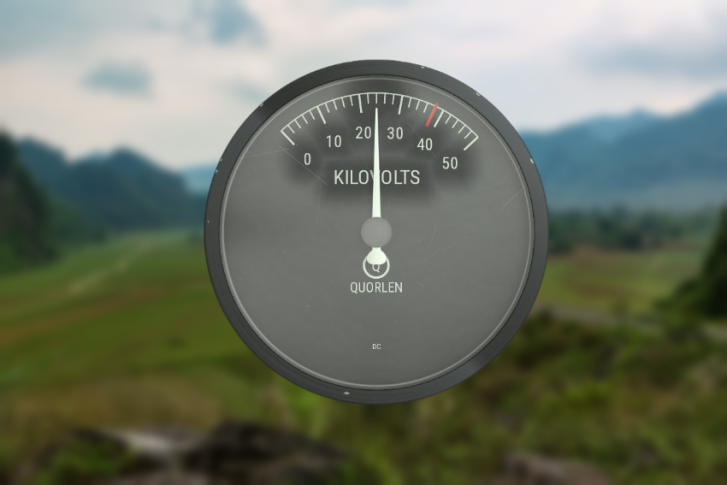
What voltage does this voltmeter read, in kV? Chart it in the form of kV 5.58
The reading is kV 24
